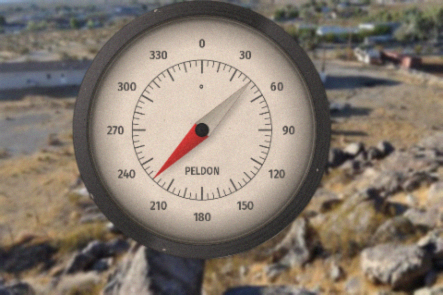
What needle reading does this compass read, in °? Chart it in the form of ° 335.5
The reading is ° 225
